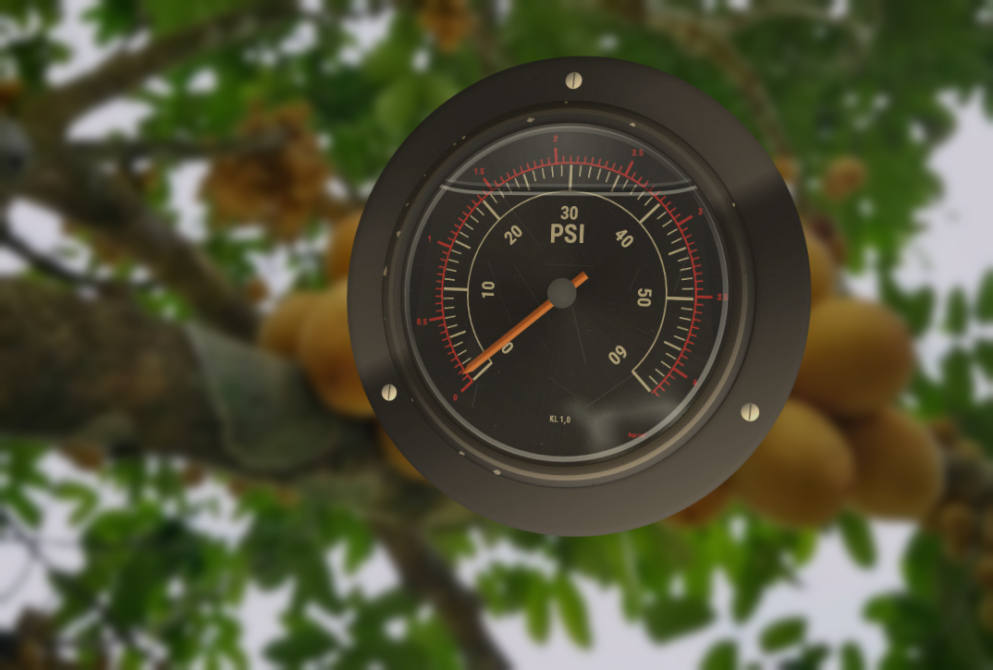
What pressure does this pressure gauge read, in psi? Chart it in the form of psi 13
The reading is psi 1
